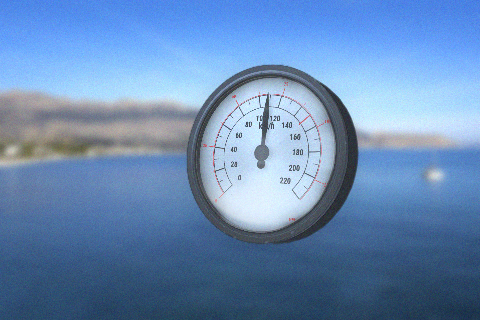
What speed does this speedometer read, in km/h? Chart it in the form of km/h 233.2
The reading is km/h 110
